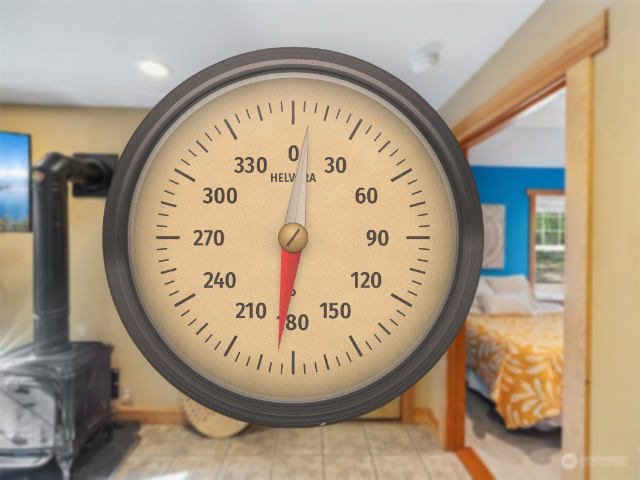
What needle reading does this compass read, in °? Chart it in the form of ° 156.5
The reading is ° 187.5
